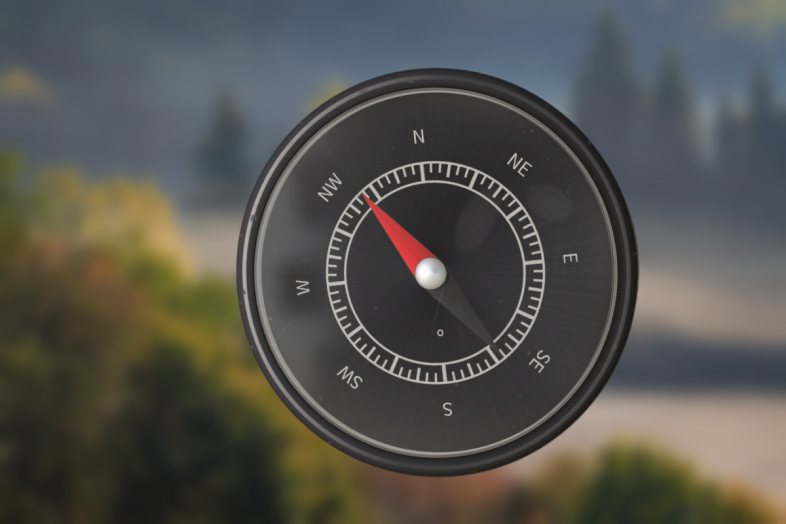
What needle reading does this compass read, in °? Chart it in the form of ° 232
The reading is ° 325
